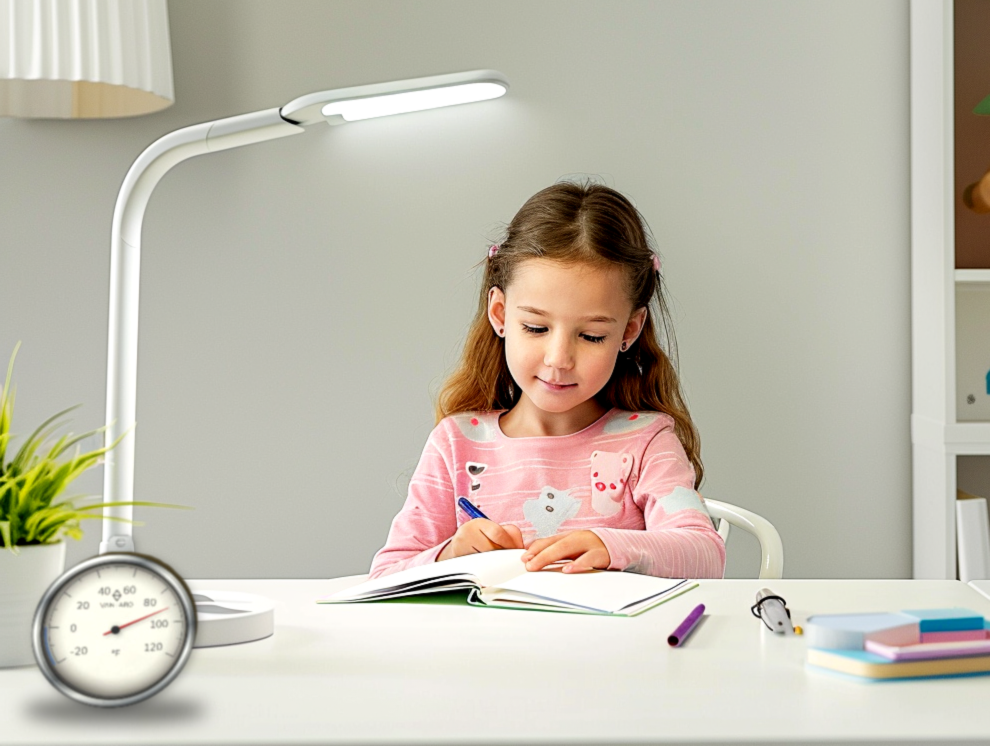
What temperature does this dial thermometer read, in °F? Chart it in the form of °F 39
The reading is °F 90
